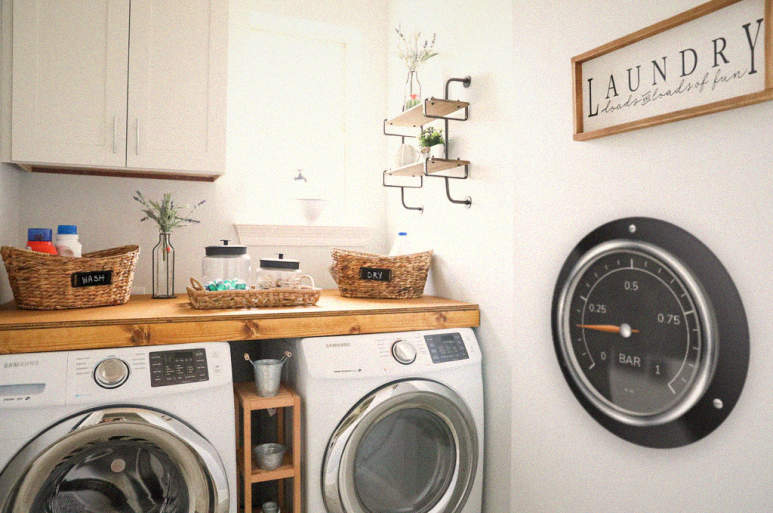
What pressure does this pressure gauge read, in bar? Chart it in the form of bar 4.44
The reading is bar 0.15
